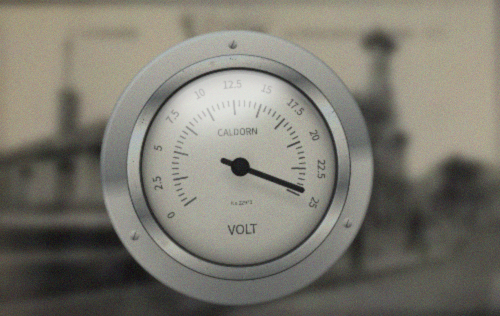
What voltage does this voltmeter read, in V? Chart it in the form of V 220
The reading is V 24.5
